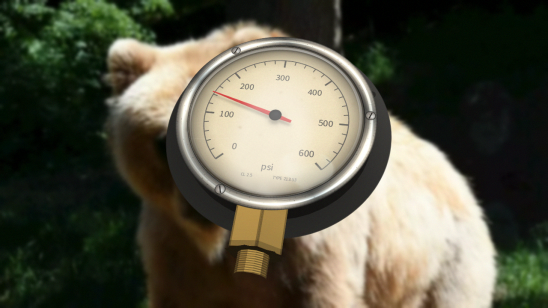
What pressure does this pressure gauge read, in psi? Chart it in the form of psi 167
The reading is psi 140
